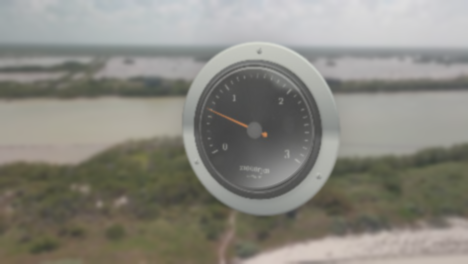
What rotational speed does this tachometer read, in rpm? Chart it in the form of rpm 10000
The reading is rpm 600
